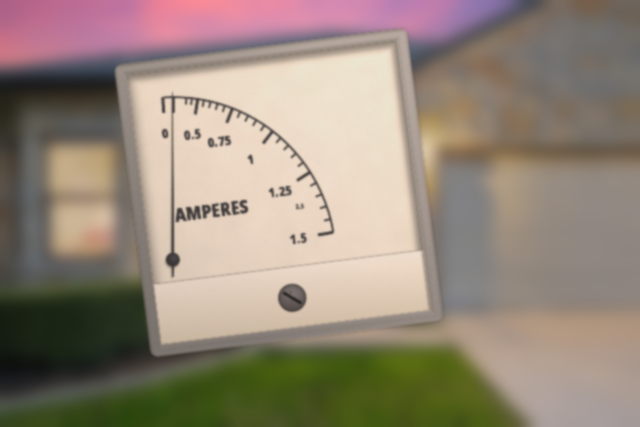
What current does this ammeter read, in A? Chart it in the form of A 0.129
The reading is A 0.25
